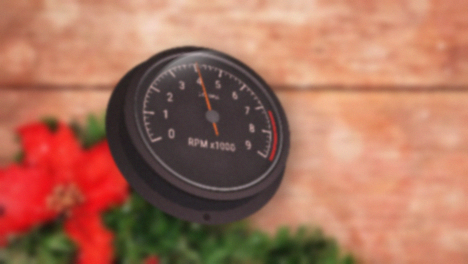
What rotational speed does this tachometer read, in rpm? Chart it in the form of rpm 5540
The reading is rpm 4000
